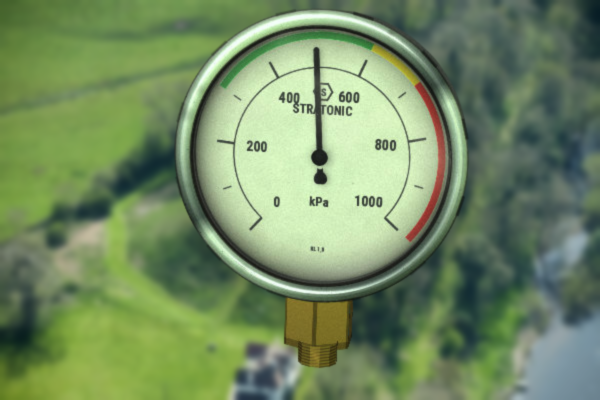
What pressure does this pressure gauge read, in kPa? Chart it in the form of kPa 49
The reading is kPa 500
